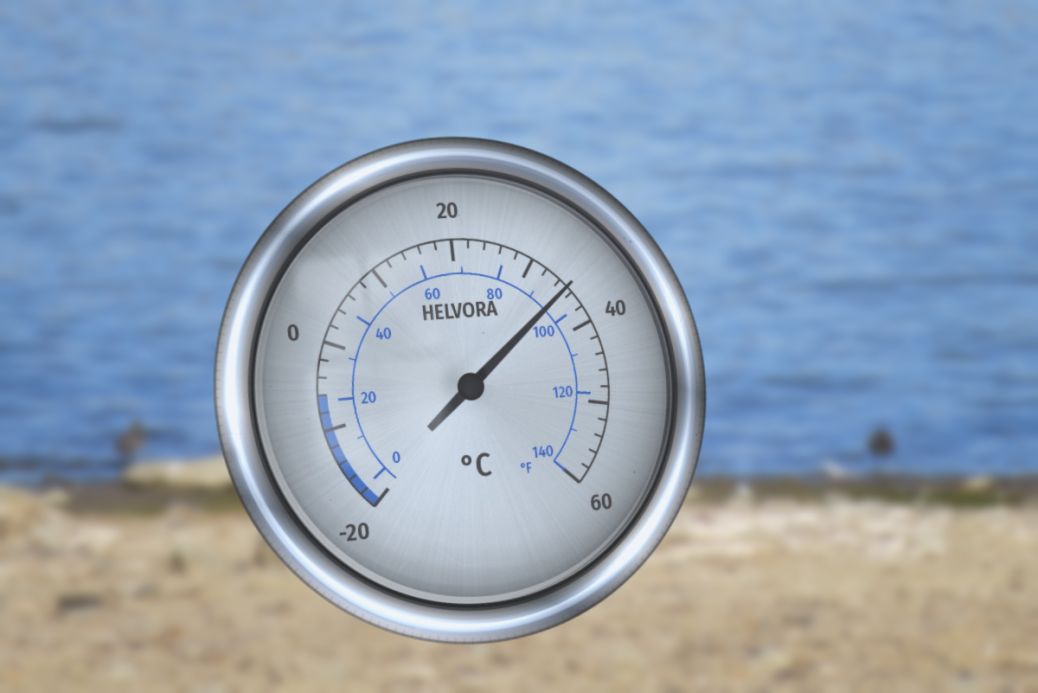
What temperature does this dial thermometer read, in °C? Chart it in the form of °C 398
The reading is °C 35
